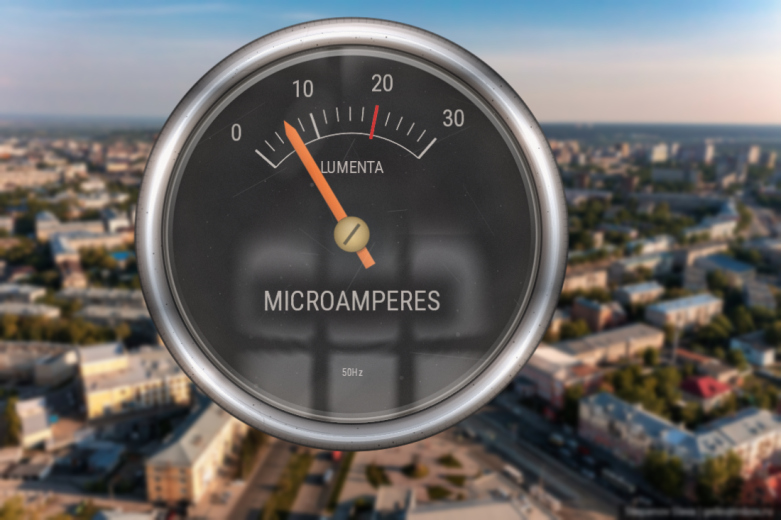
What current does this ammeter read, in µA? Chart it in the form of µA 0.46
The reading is µA 6
